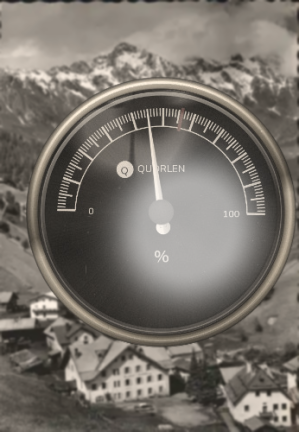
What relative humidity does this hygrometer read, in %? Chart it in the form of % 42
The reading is % 45
